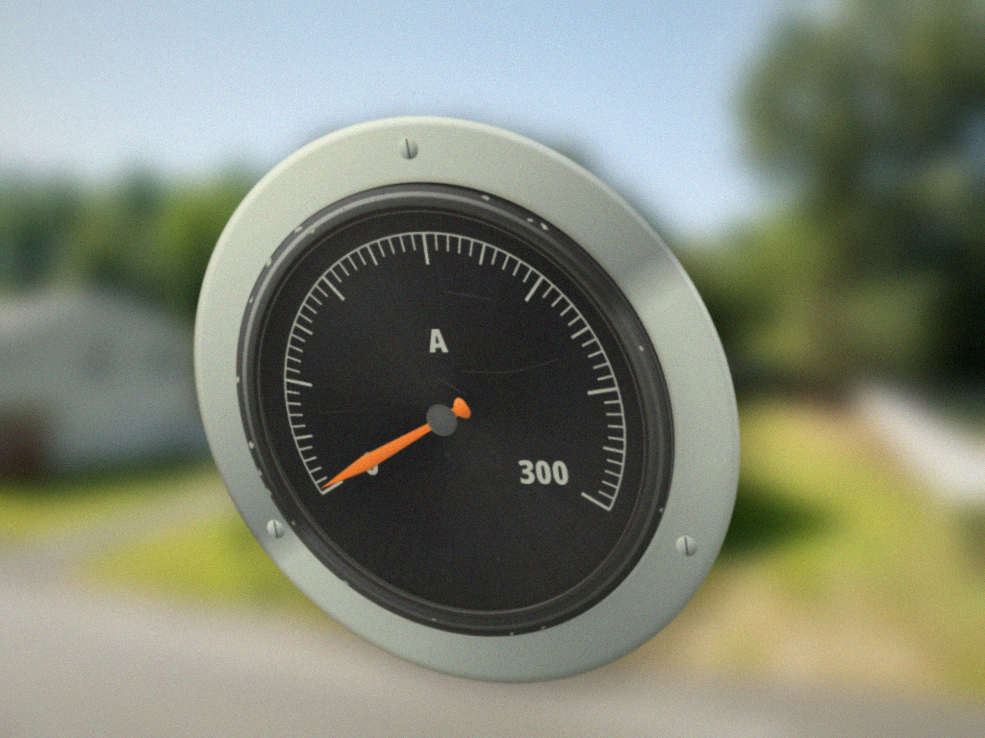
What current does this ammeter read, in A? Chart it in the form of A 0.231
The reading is A 2.5
